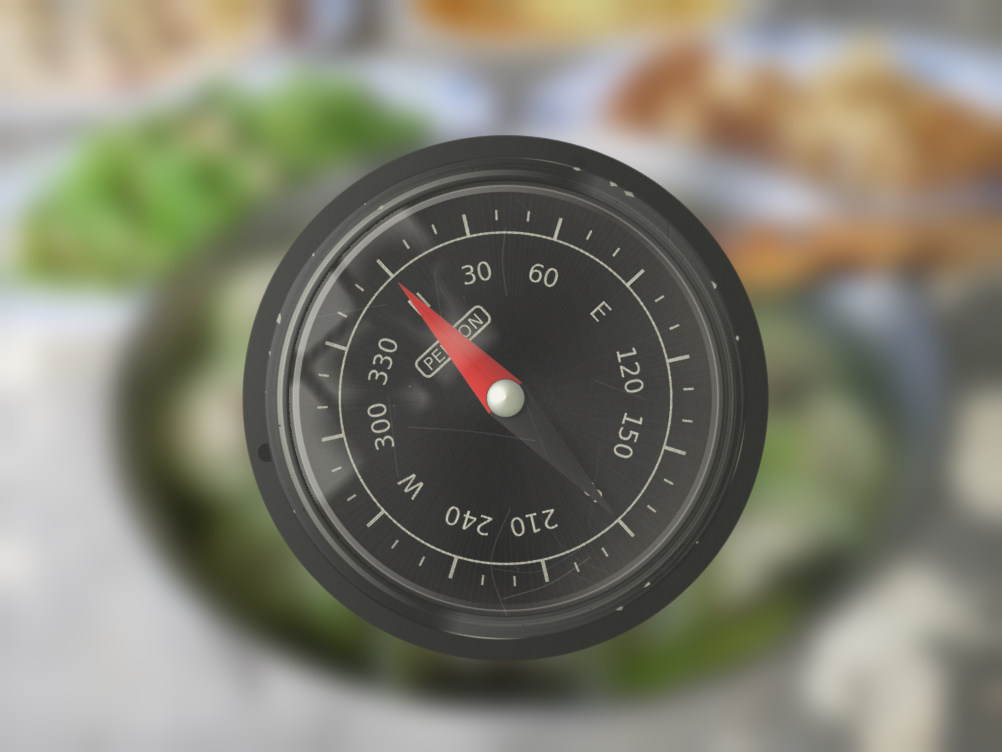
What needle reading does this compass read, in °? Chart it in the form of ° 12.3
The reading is ° 0
